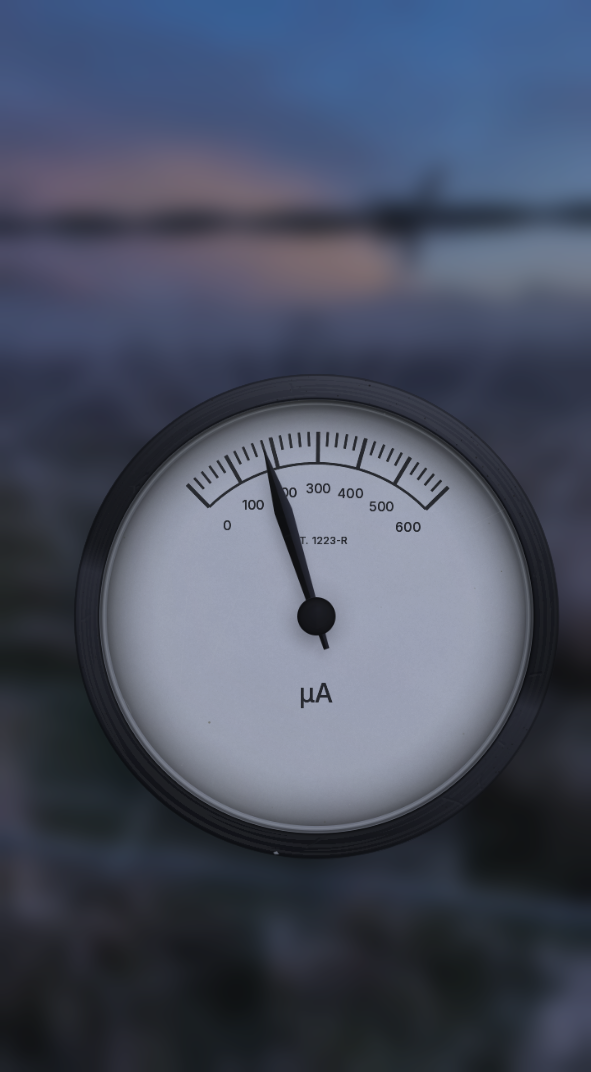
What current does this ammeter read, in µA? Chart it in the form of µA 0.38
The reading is µA 180
